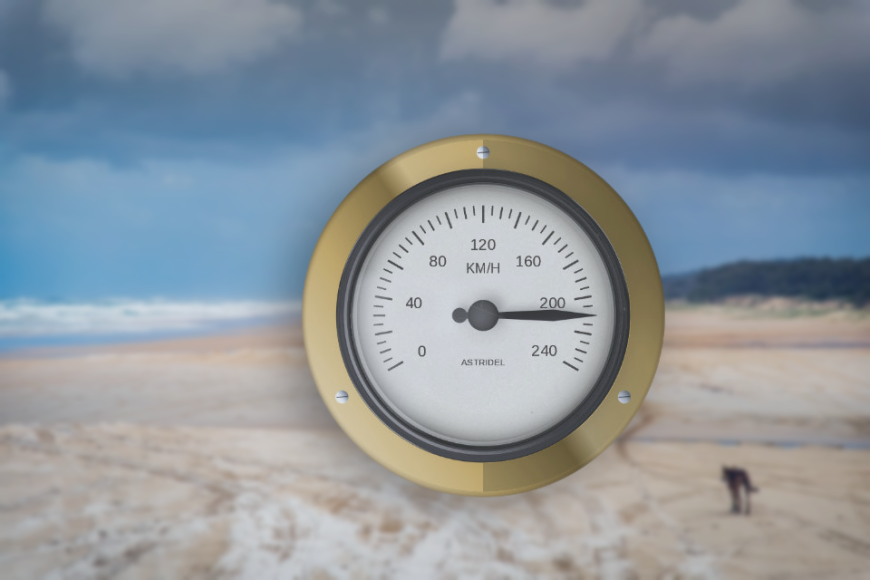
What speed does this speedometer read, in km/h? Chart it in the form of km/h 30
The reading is km/h 210
